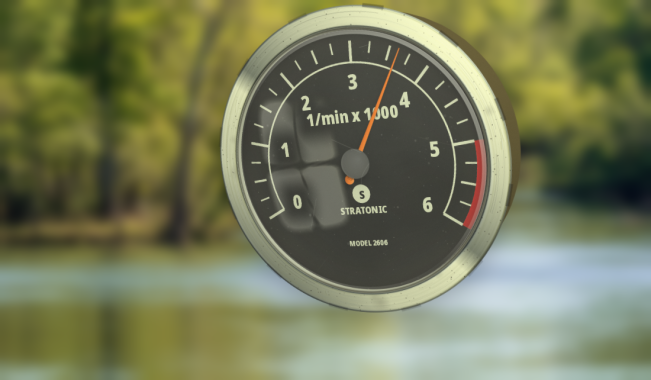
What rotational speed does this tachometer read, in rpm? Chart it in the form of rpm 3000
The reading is rpm 3625
